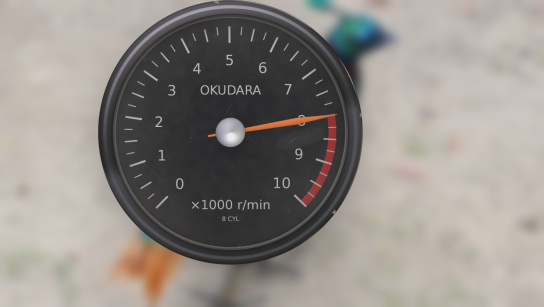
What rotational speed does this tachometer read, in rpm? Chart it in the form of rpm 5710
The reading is rpm 8000
